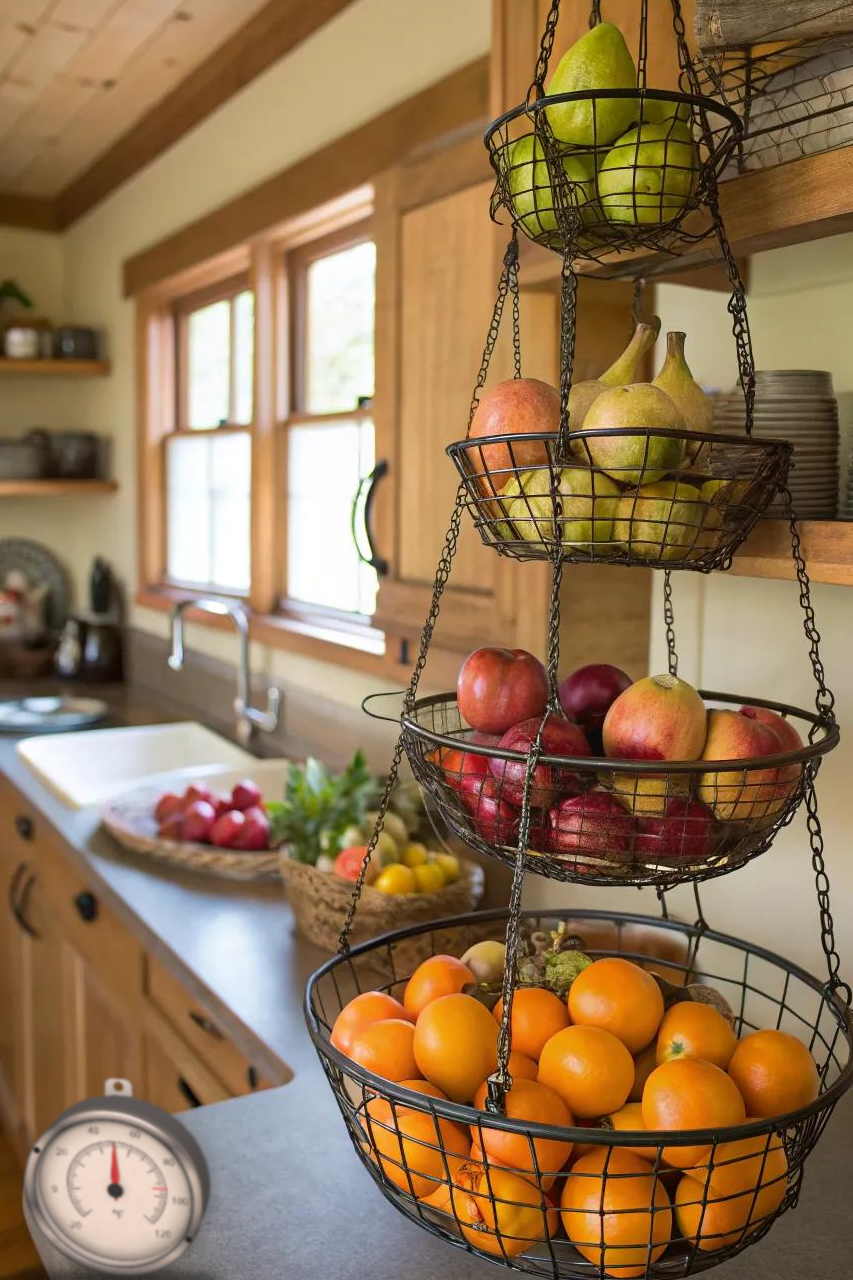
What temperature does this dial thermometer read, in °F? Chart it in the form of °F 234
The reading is °F 50
